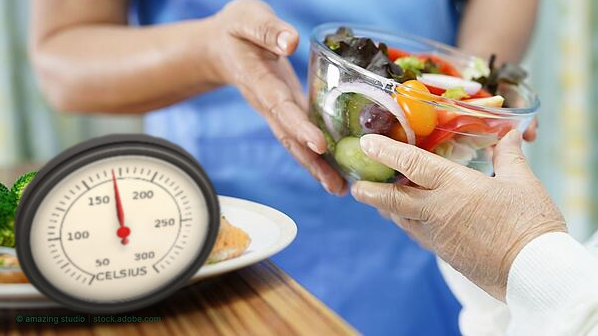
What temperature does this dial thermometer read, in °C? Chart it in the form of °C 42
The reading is °C 170
